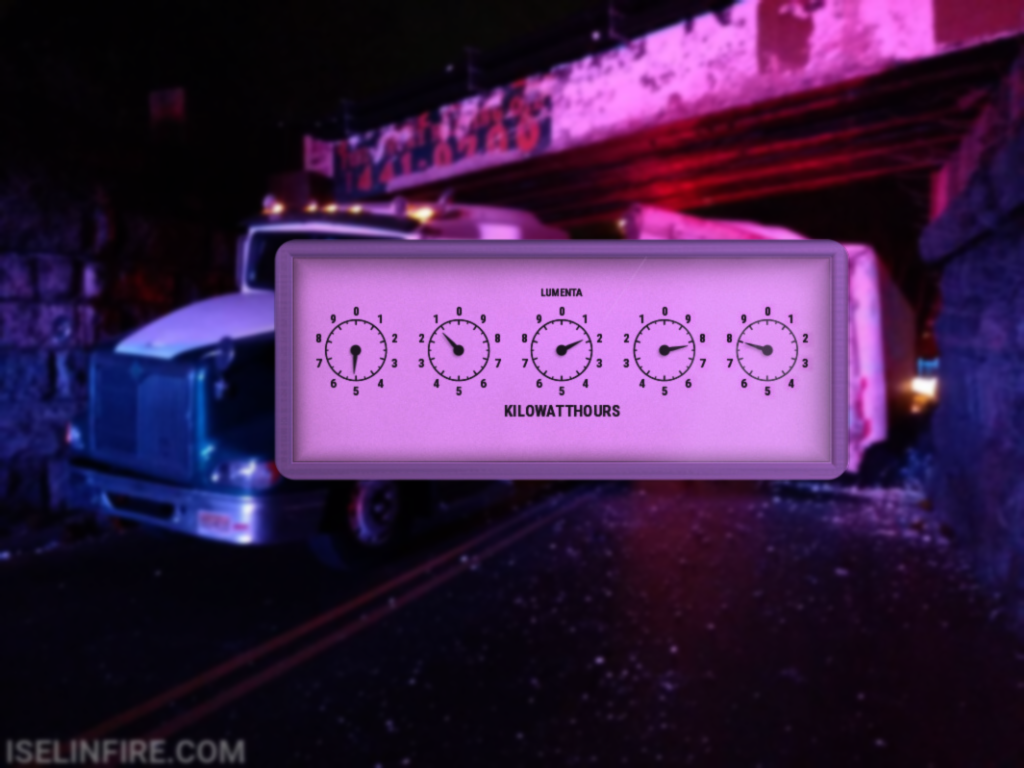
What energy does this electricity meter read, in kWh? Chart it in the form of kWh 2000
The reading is kWh 51178
